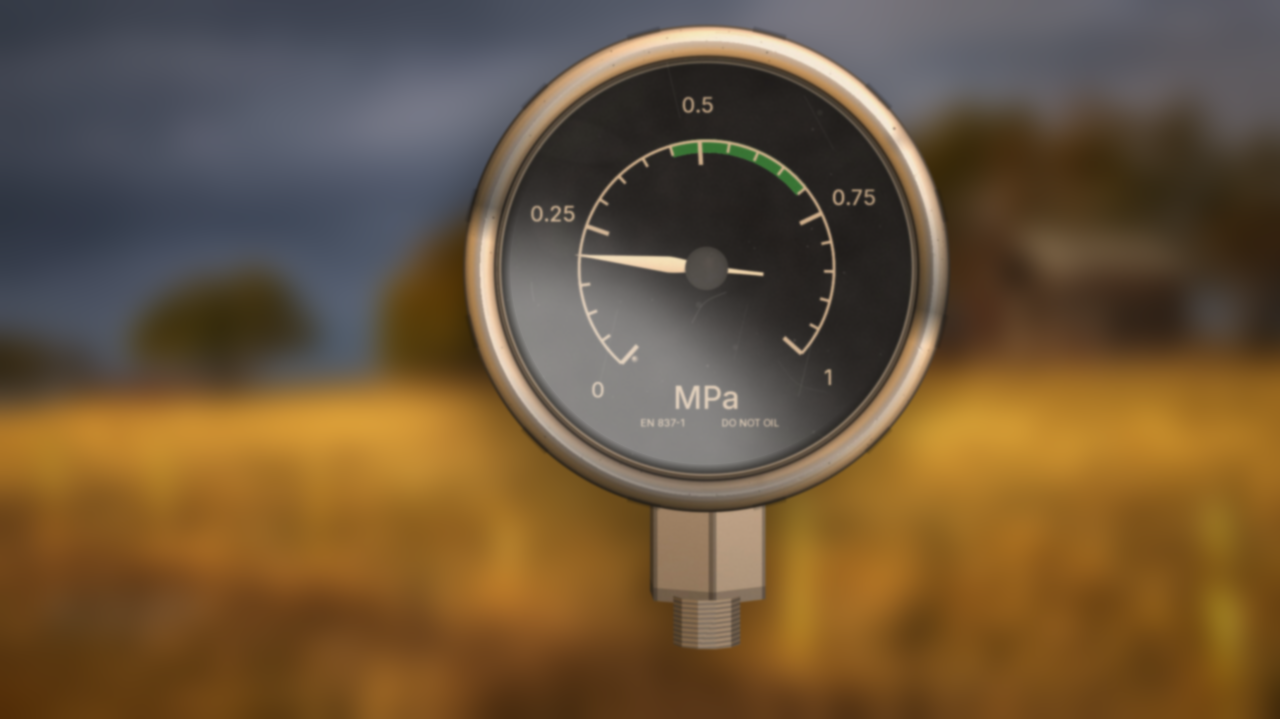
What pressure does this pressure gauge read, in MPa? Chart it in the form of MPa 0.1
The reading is MPa 0.2
